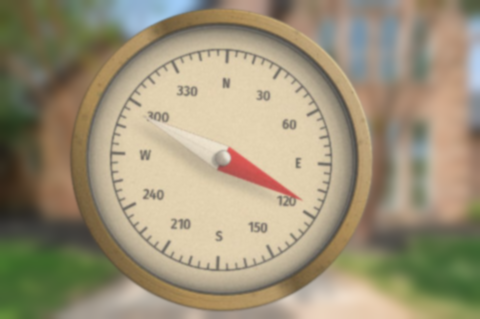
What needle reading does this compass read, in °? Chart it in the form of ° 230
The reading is ° 115
